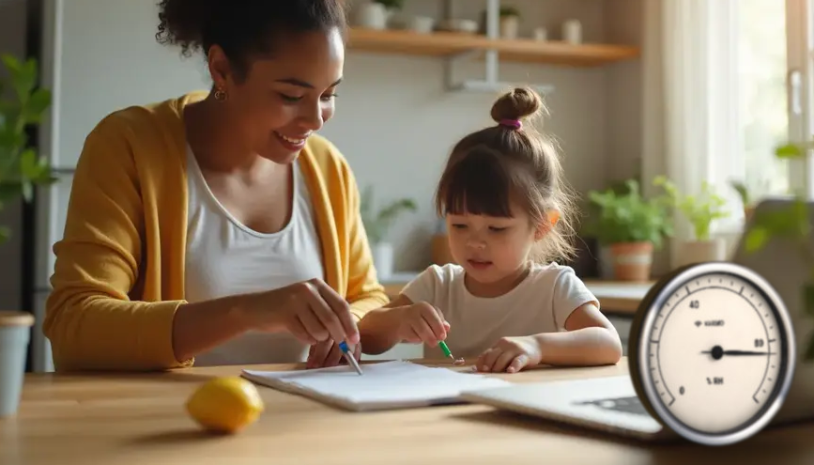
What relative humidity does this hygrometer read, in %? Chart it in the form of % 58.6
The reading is % 84
